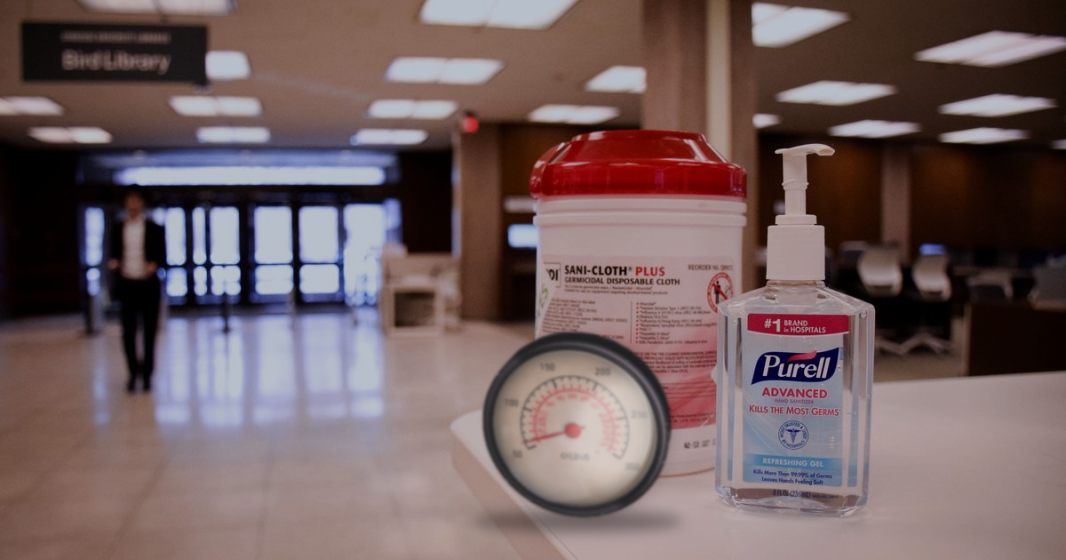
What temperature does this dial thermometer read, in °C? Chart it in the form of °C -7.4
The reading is °C 60
